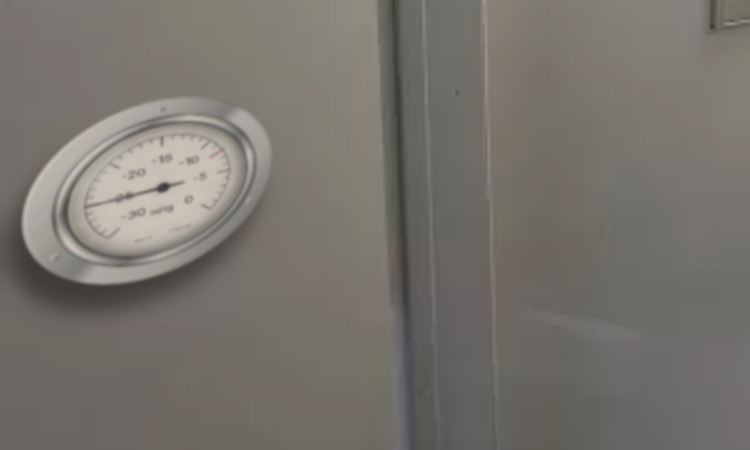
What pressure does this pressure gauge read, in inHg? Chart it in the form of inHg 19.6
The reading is inHg -25
